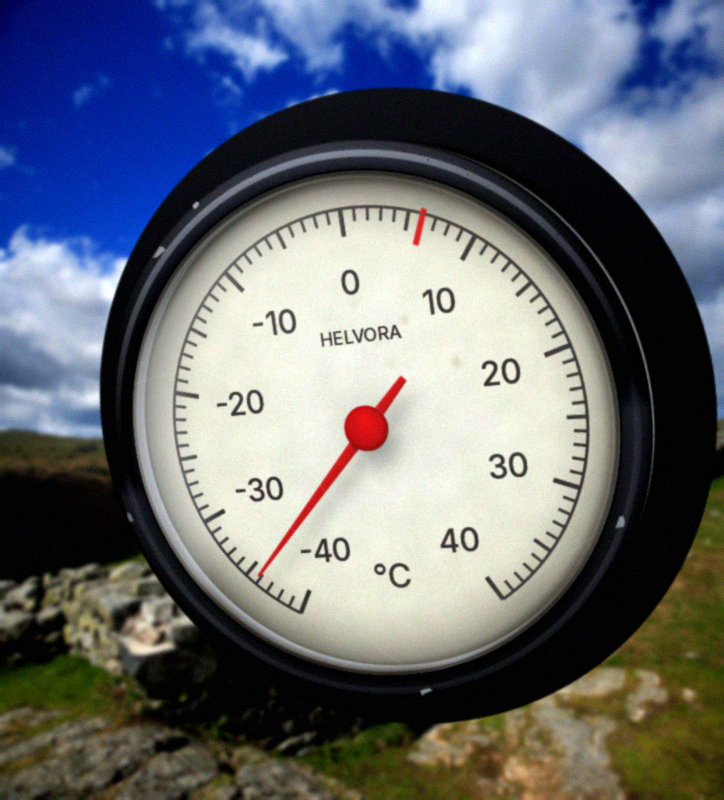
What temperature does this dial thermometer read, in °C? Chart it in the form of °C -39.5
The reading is °C -36
